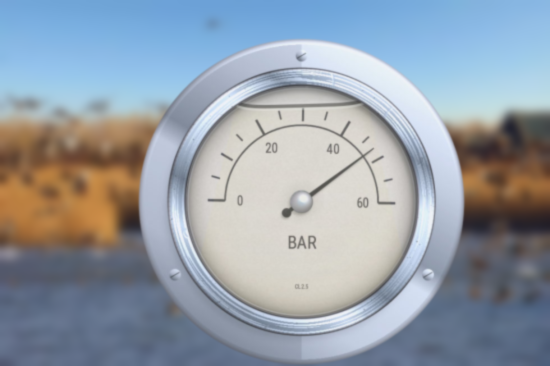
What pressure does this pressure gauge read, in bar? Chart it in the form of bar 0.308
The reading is bar 47.5
